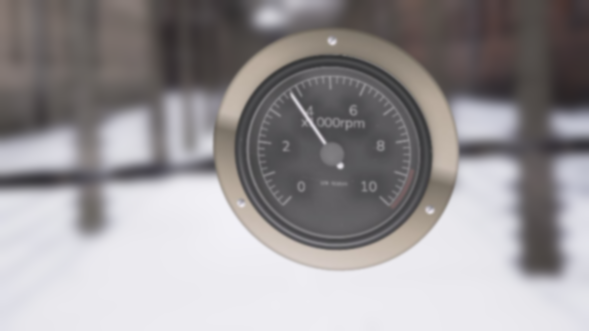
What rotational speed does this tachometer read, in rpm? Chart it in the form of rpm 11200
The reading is rpm 3800
